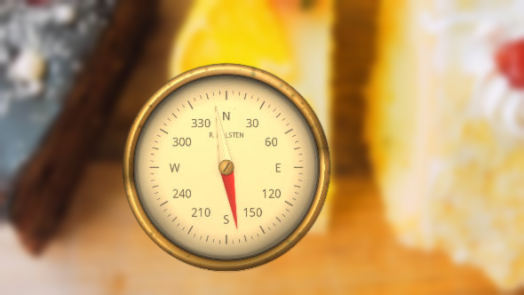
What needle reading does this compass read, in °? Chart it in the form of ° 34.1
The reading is ° 170
